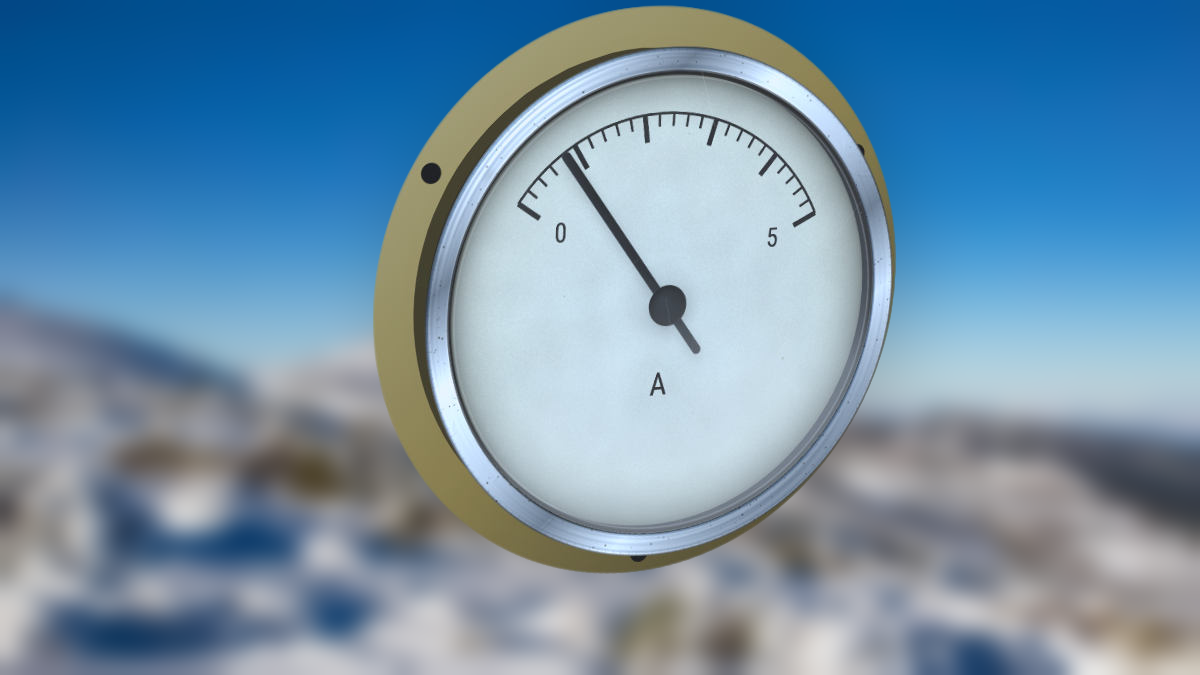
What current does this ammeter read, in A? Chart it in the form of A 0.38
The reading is A 0.8
